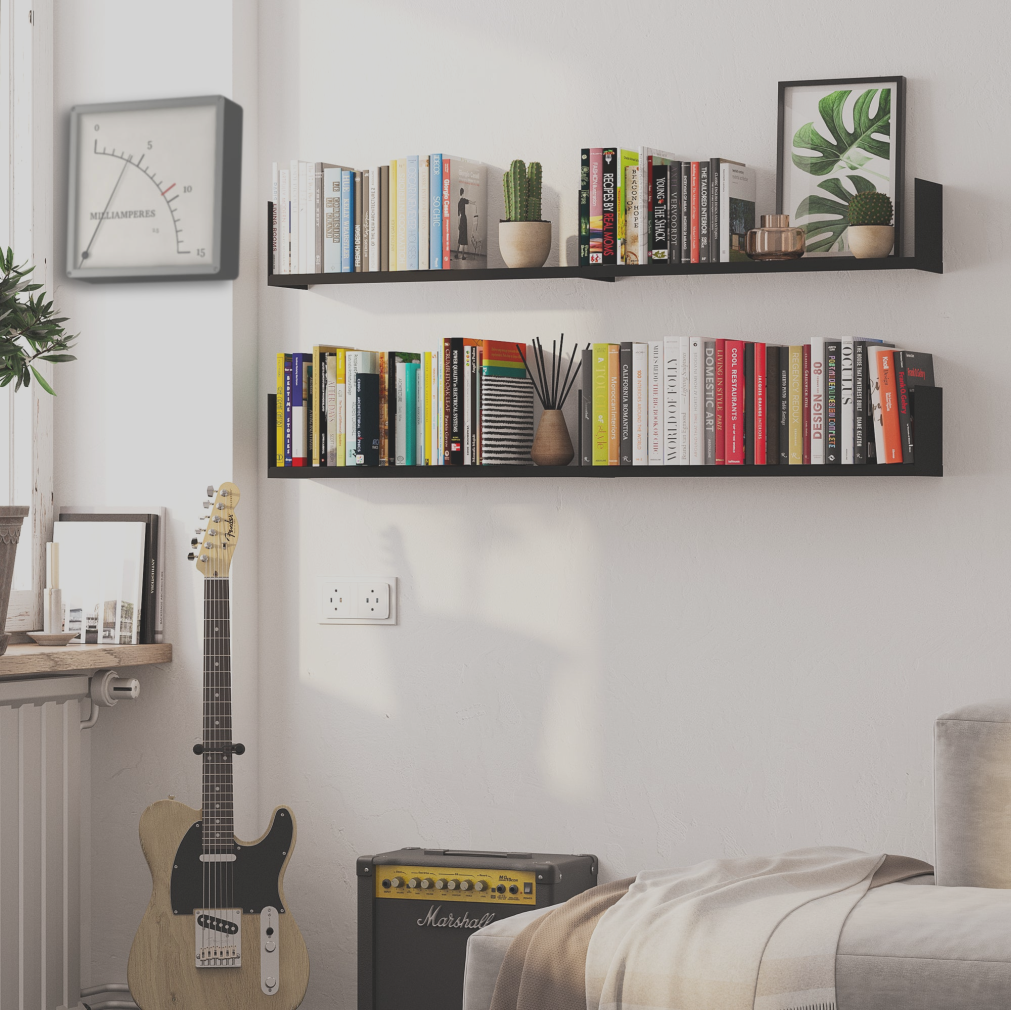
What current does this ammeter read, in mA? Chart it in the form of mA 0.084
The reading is mA 4
